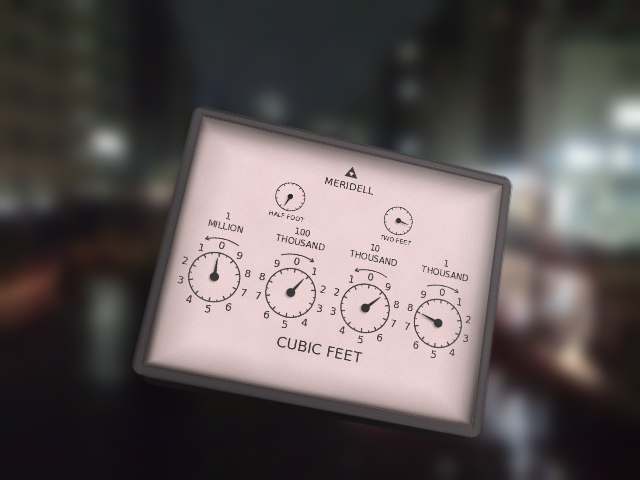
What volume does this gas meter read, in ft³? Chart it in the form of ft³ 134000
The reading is ft³ 8800
